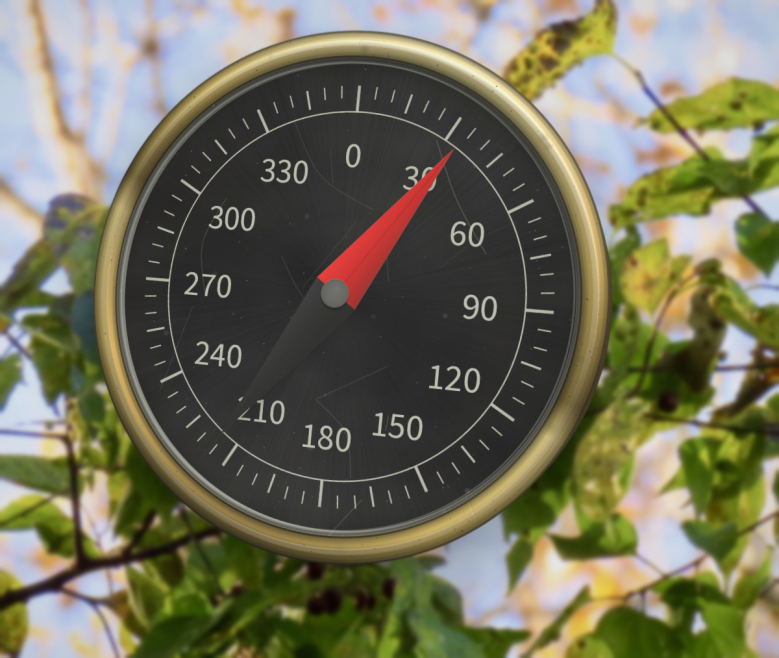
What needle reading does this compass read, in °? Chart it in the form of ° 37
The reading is ° 35
